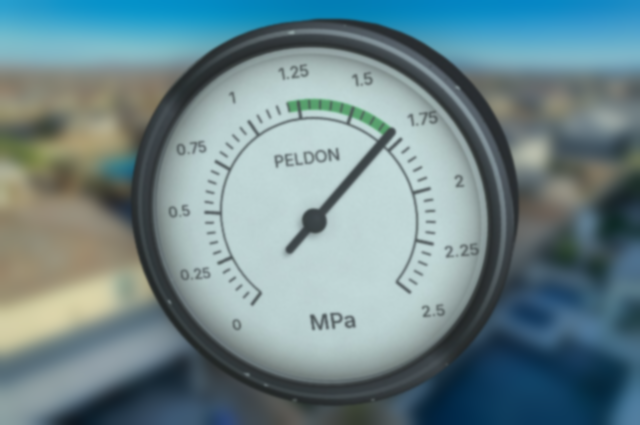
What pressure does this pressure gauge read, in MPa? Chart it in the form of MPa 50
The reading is MPa 1.7
